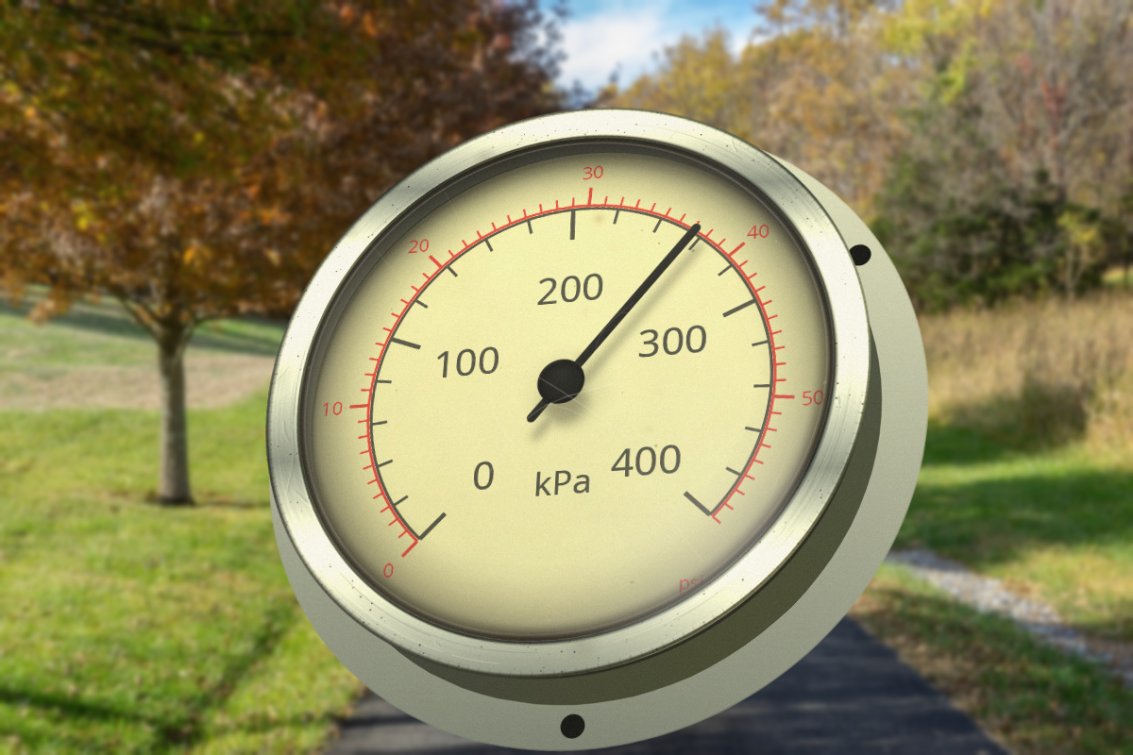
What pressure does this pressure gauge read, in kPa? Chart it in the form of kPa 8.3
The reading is kPa 260
